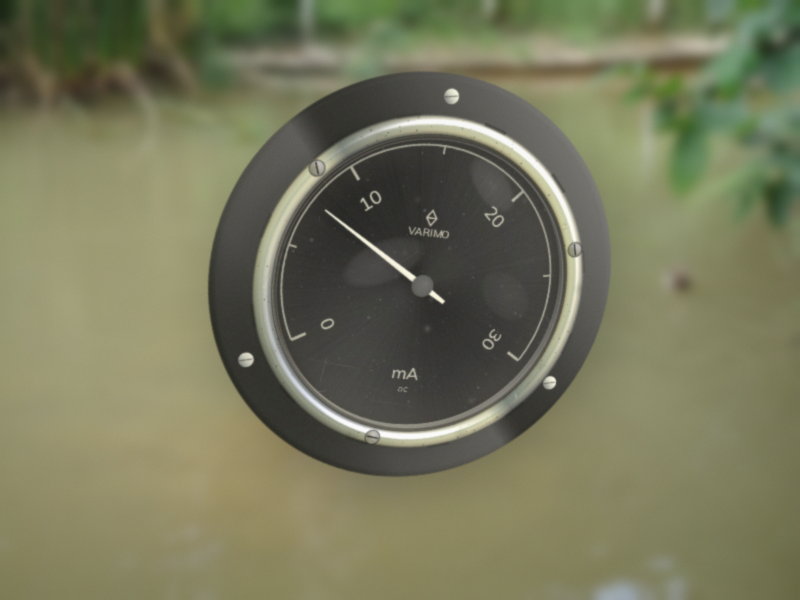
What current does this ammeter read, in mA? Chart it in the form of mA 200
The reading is mA 7.5
